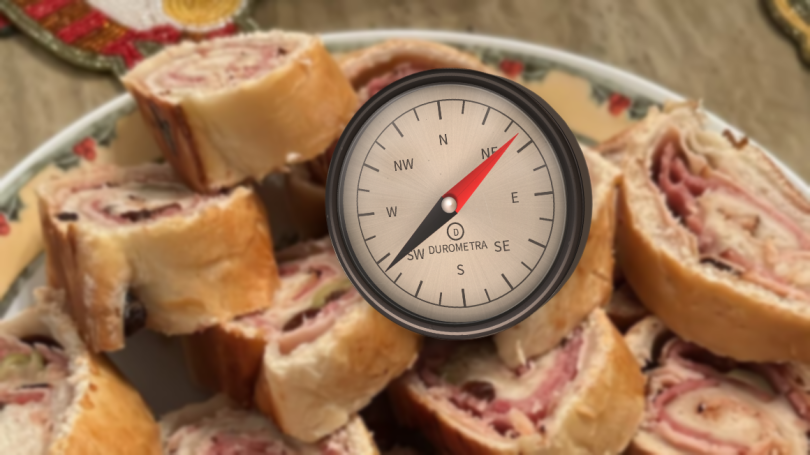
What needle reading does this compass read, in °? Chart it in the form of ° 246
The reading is ° 52.5
